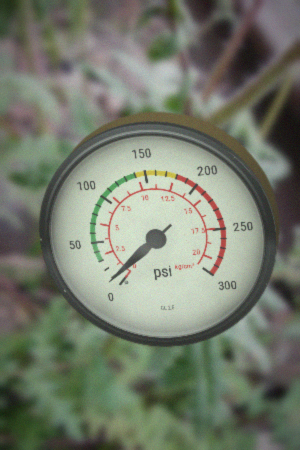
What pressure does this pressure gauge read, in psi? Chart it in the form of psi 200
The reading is psi 10
